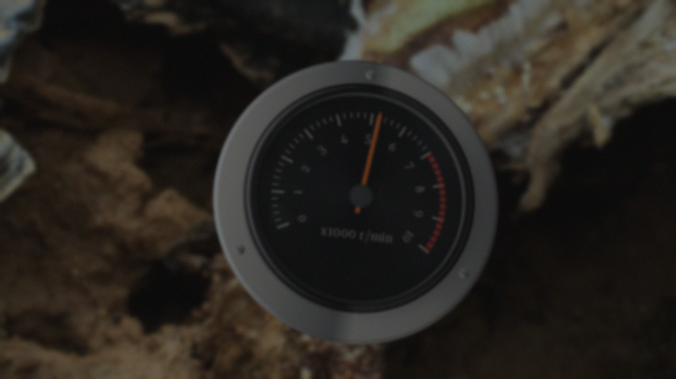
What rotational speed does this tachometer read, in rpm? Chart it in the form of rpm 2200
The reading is rpm 5200
